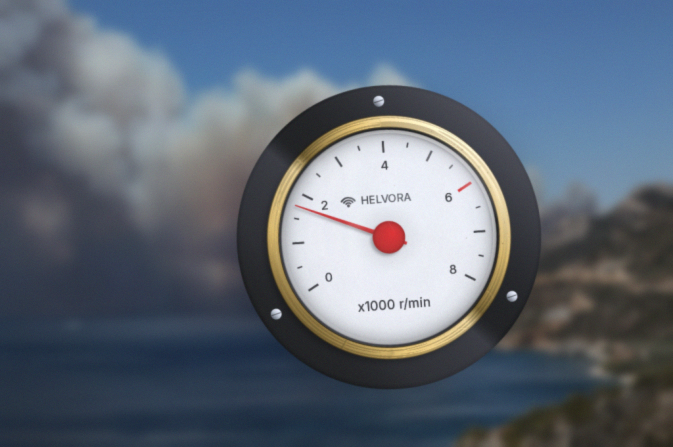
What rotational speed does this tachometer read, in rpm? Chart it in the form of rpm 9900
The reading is rpm 1750
